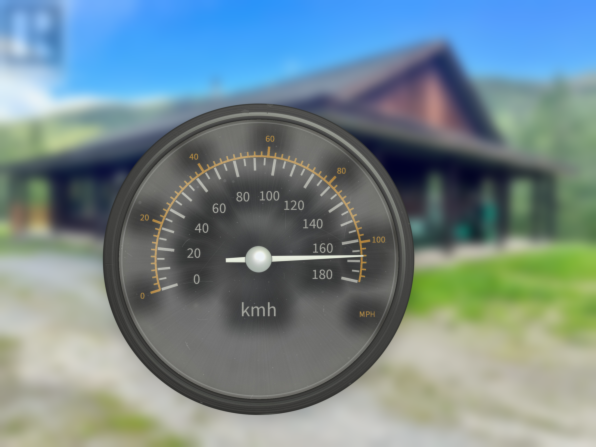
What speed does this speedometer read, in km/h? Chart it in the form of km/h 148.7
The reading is km/h 167.5
